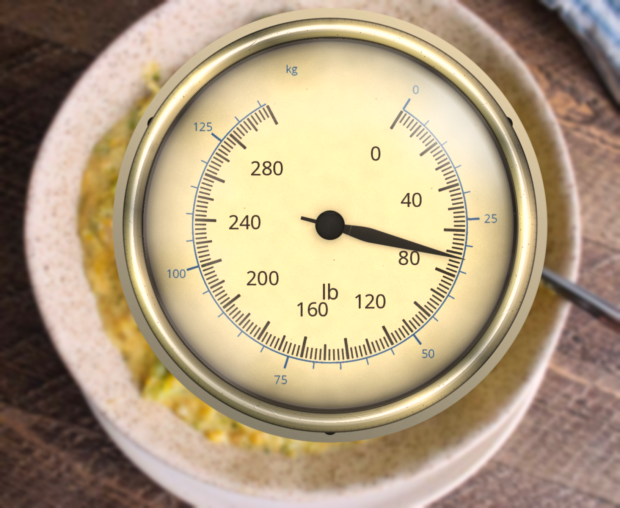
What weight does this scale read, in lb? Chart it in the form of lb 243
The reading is lb 72
